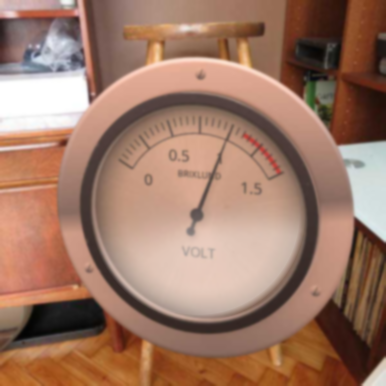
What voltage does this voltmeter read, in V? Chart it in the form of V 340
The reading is V 1
